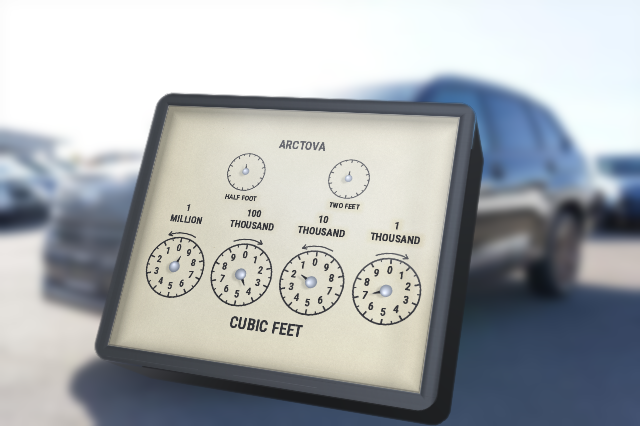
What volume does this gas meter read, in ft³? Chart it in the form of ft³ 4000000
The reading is ft³ 941700
